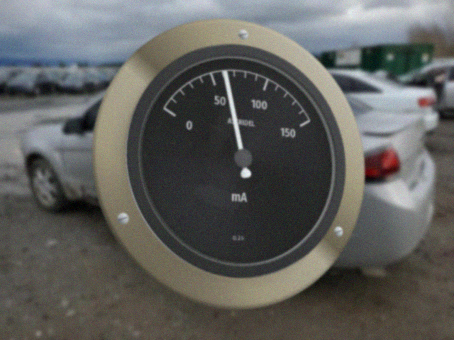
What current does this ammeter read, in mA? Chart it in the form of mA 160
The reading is mA 60
